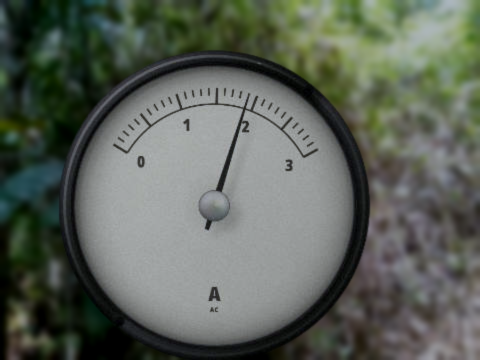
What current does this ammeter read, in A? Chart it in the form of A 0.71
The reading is A 1.9
